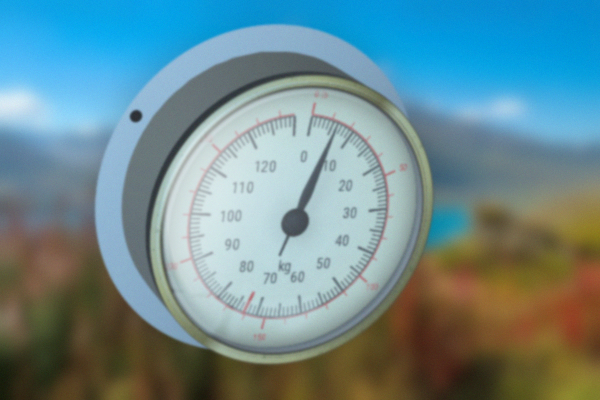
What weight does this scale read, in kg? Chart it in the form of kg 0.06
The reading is kg 5
